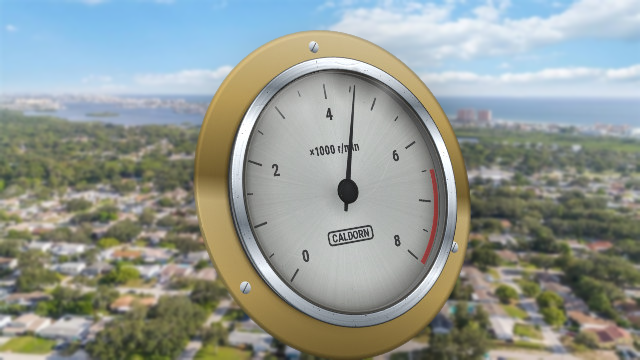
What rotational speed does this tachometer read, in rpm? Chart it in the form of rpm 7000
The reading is rpm 4500
